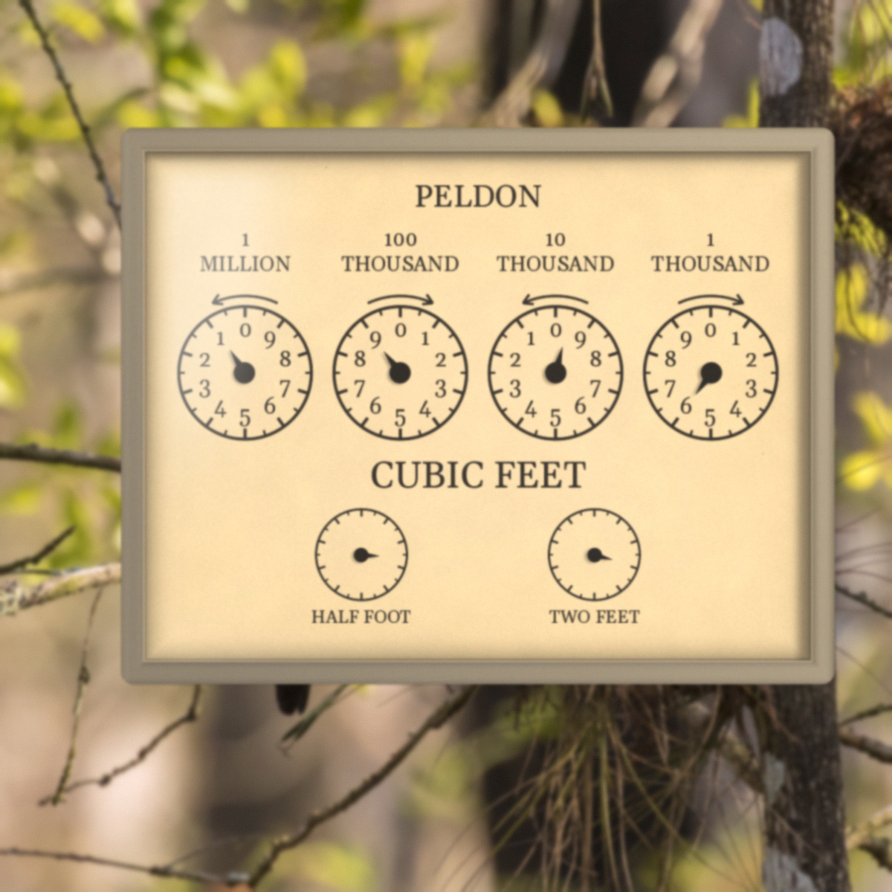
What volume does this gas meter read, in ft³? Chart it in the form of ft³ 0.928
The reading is ft³ 89600
